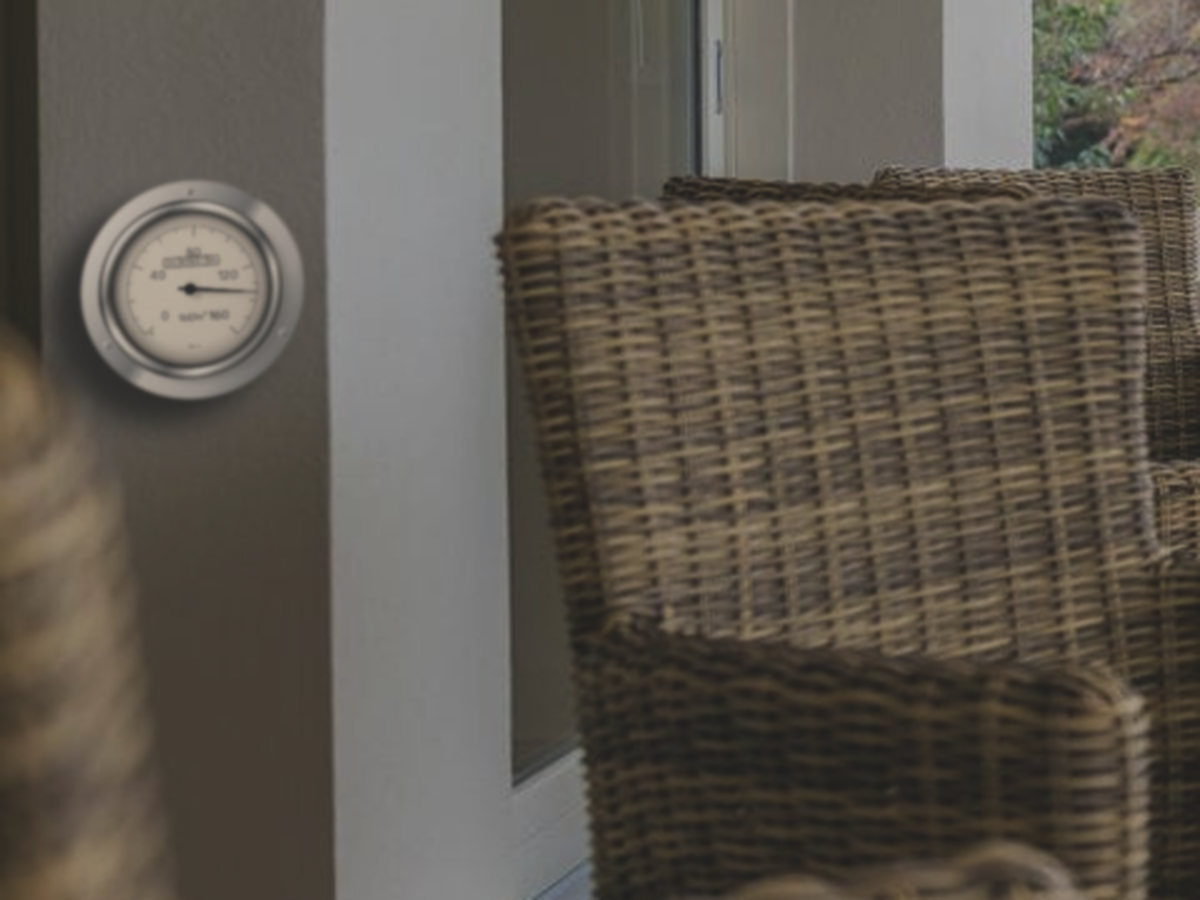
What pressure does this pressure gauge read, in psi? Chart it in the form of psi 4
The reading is psi 135
